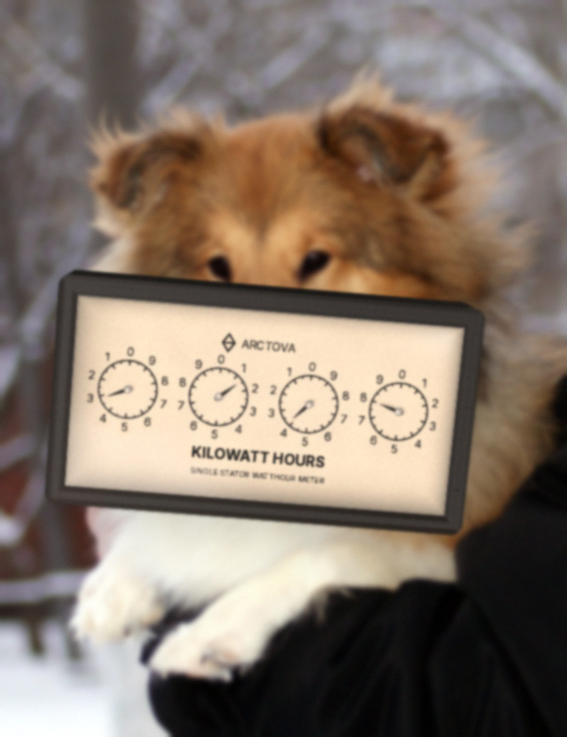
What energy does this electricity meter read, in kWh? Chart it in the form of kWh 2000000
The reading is kWh 3138
